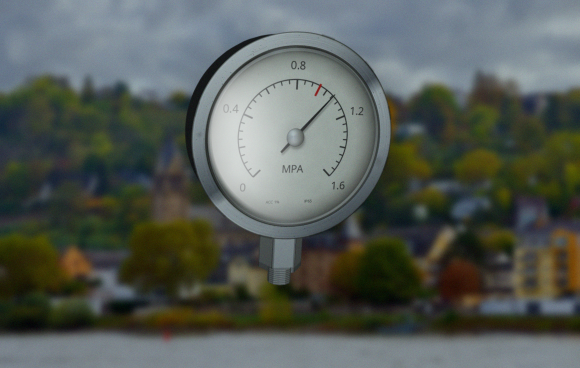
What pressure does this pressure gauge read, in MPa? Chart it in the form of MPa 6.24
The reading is MPa 1.05
